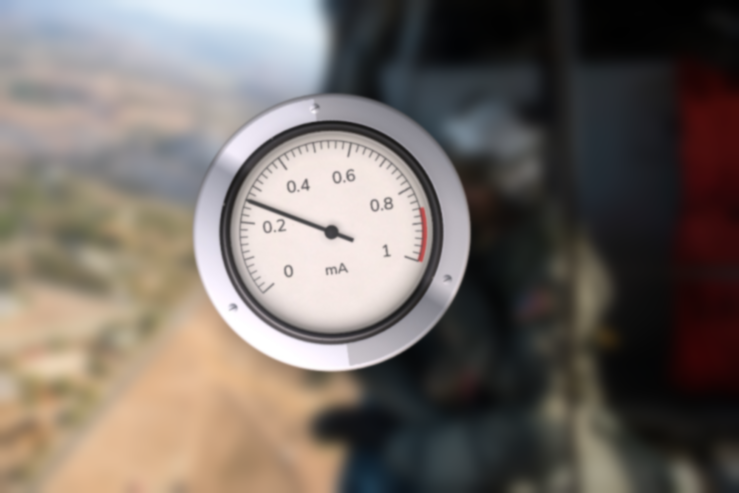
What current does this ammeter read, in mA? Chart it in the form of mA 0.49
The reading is mA 0.26
